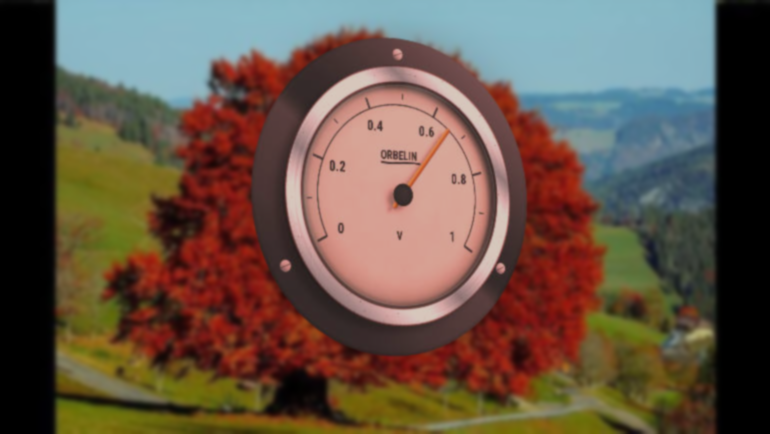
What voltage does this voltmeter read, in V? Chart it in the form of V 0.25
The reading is V 0.65
